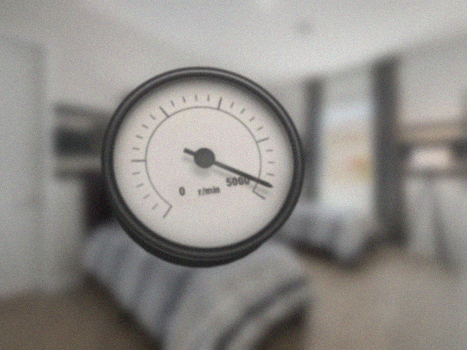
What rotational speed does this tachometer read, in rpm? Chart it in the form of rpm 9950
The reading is rpm 4800
